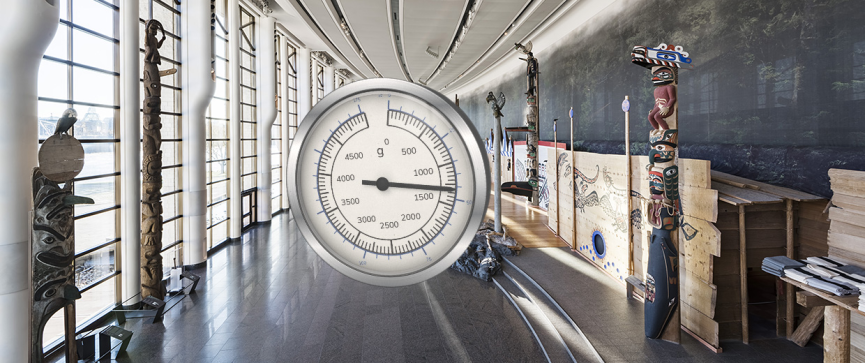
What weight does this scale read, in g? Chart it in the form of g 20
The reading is g 1300
